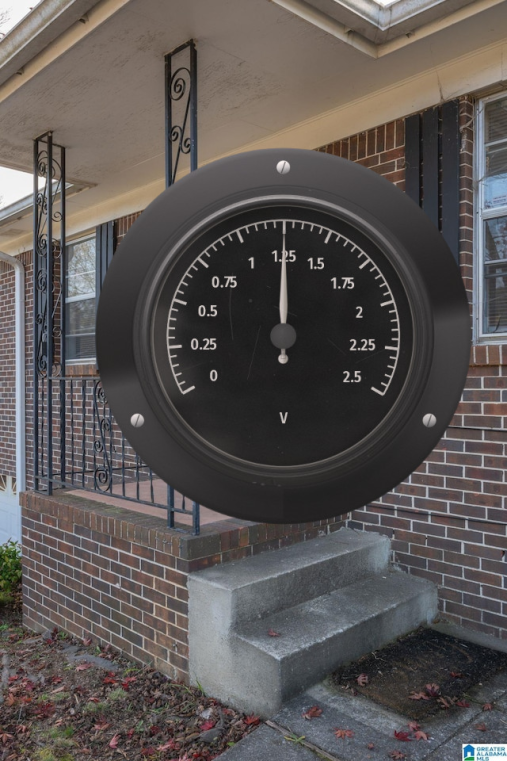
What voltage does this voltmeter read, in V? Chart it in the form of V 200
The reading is V 1.25
